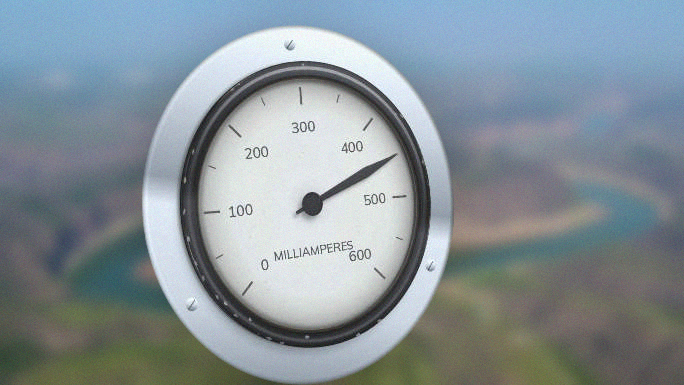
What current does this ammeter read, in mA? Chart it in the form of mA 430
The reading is mA 450
